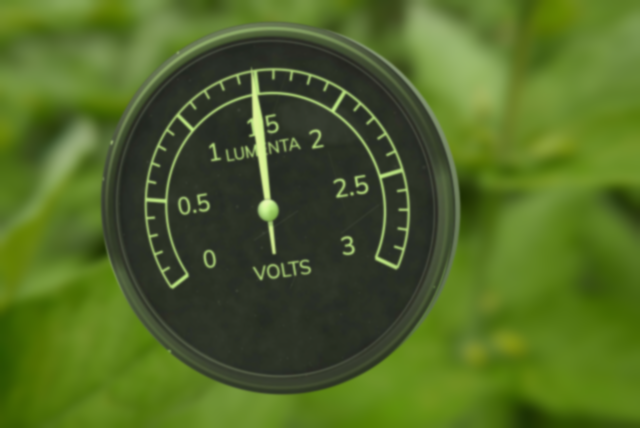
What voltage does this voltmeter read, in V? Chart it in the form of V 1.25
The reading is V 1.5
